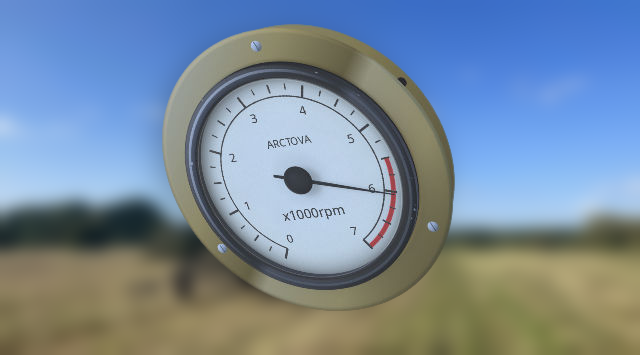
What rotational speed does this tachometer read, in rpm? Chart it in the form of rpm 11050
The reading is rpm 6000
